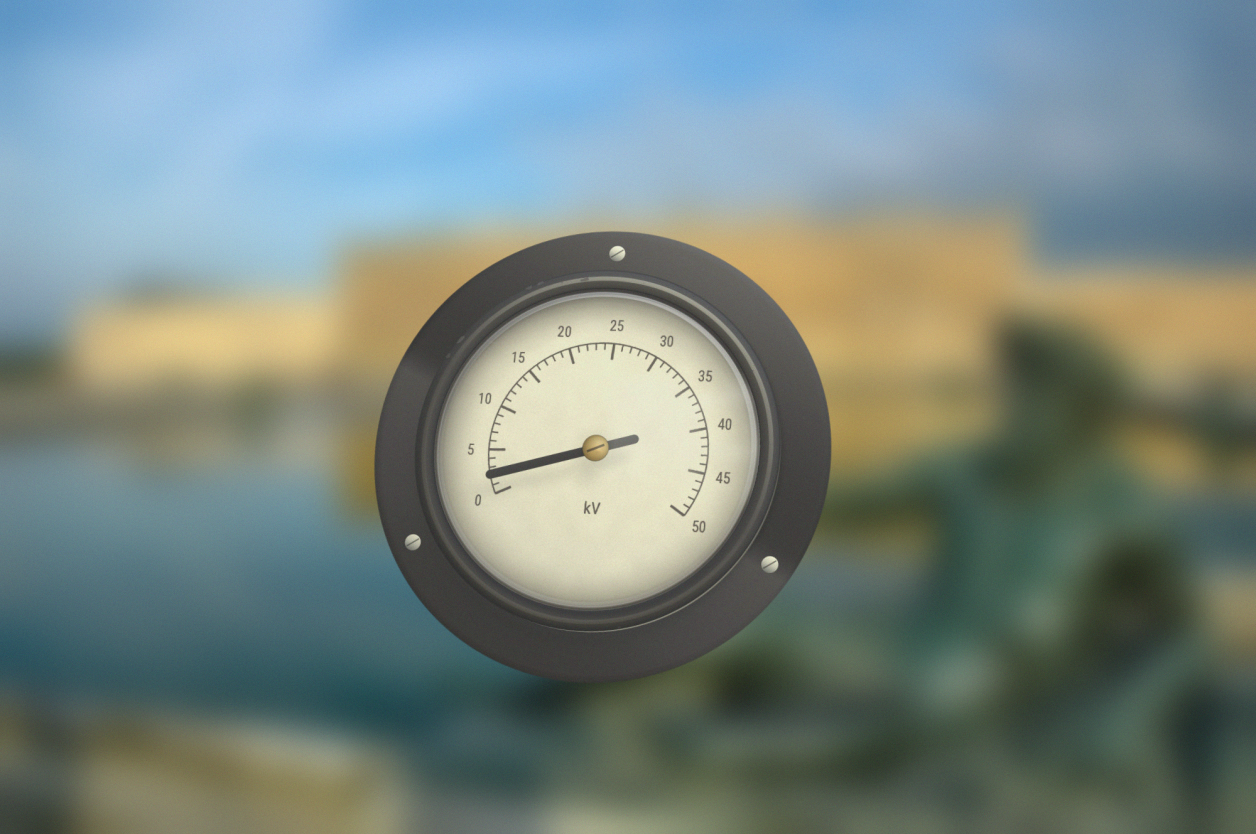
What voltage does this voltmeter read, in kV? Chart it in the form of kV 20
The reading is kV 2
